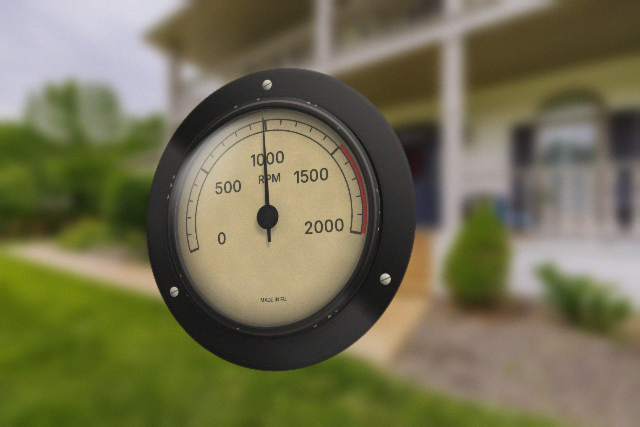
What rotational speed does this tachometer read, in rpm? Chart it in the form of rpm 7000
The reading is rpm 1000
